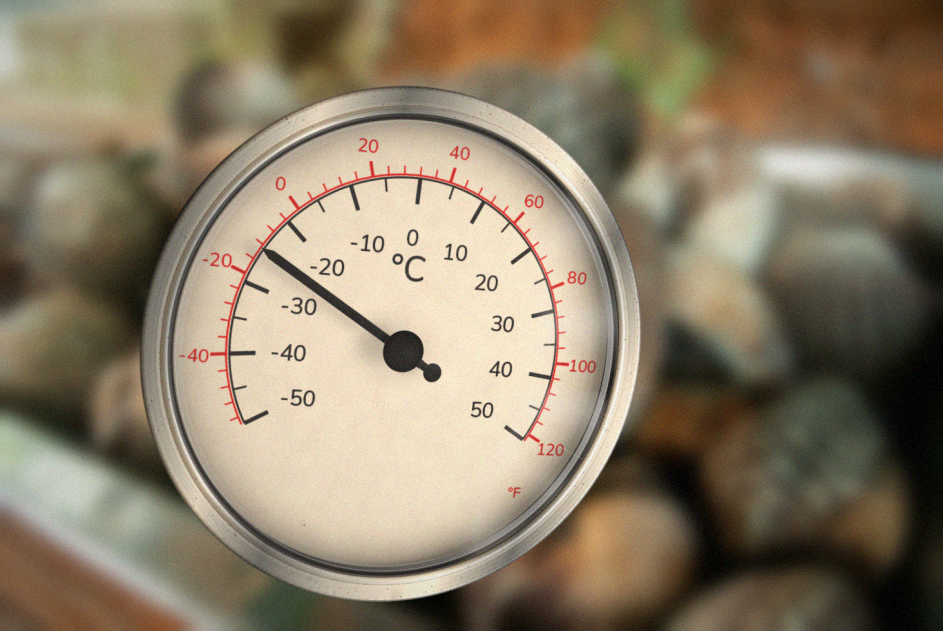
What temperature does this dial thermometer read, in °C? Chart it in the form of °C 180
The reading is °C -25
